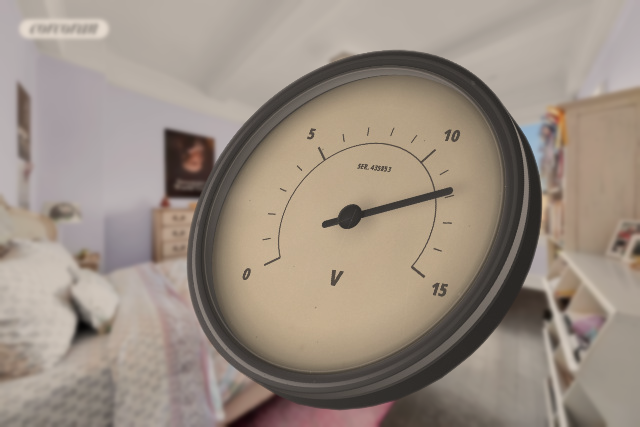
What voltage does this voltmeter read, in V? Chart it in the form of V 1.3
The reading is V 12
